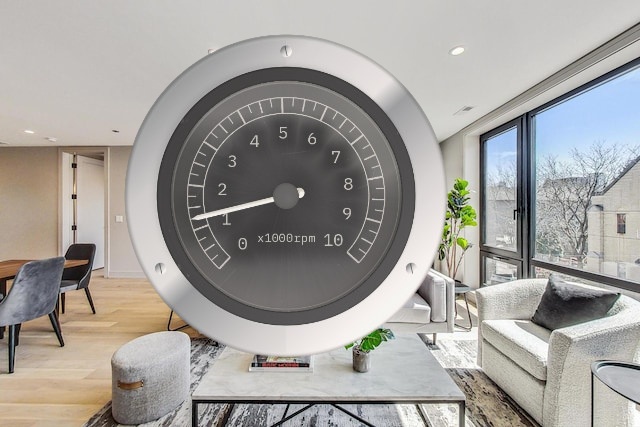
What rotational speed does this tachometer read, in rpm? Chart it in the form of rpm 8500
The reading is rpm 1250
